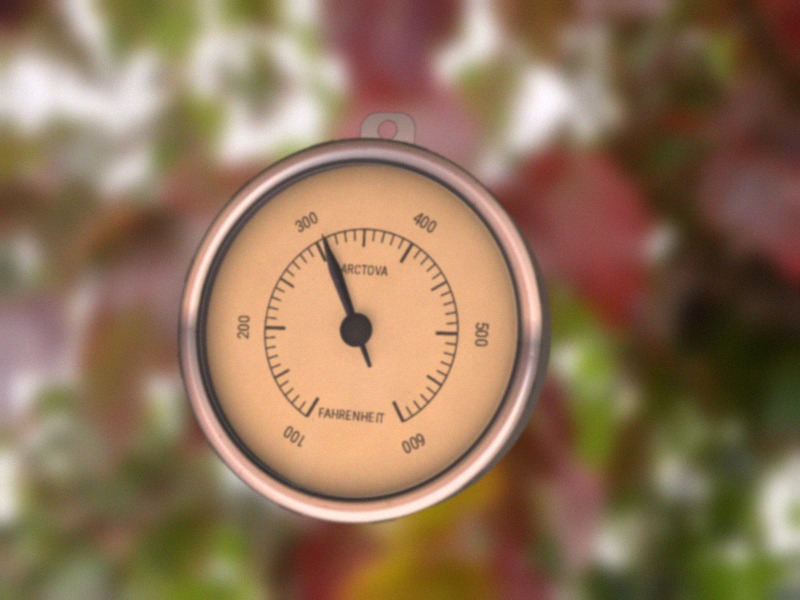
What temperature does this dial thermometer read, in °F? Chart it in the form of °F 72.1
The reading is °F 310
